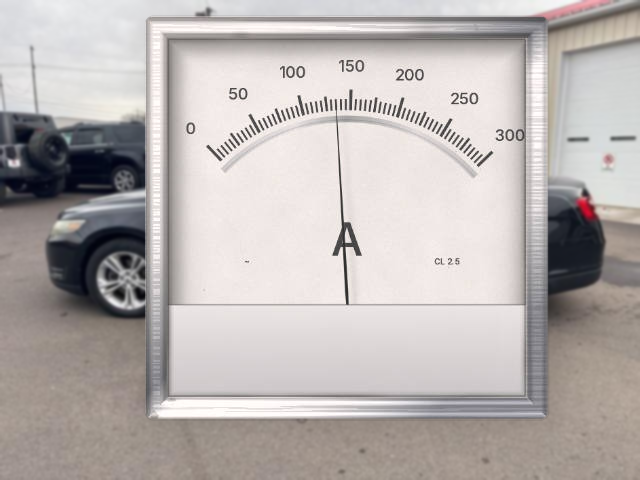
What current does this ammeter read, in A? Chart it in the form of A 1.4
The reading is A 135
